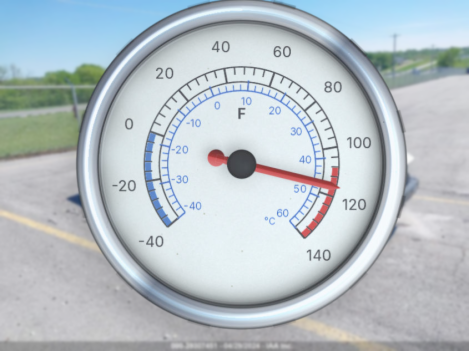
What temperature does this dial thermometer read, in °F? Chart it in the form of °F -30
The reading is °F 116
